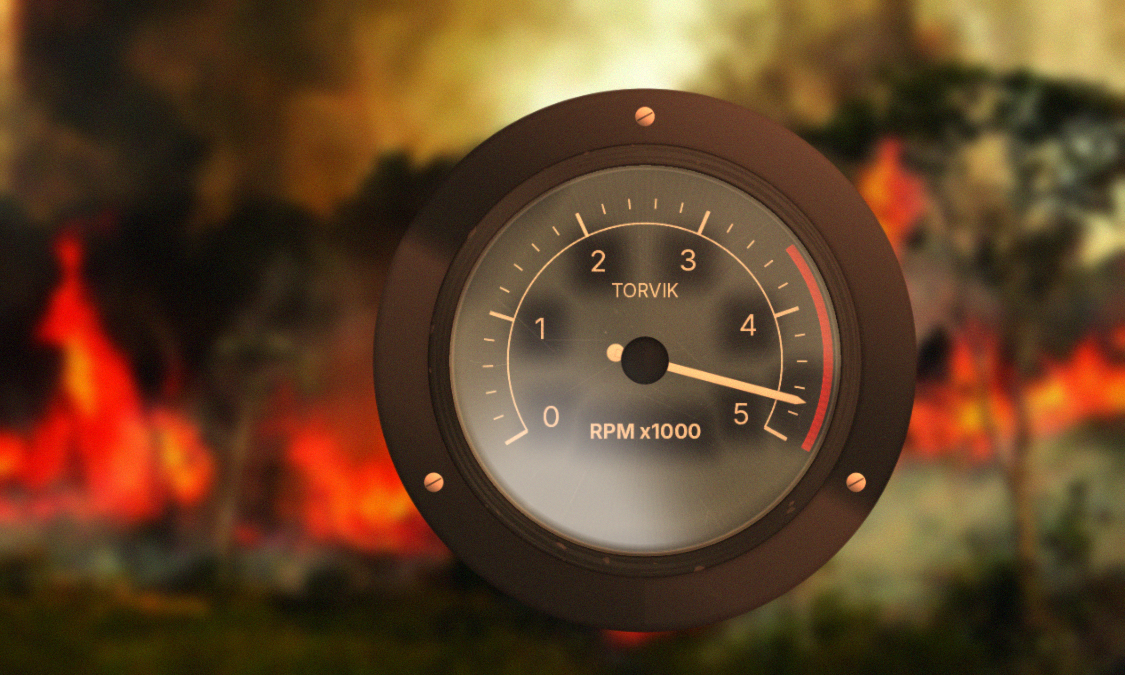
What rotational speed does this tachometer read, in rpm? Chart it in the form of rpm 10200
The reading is rpm 4700
